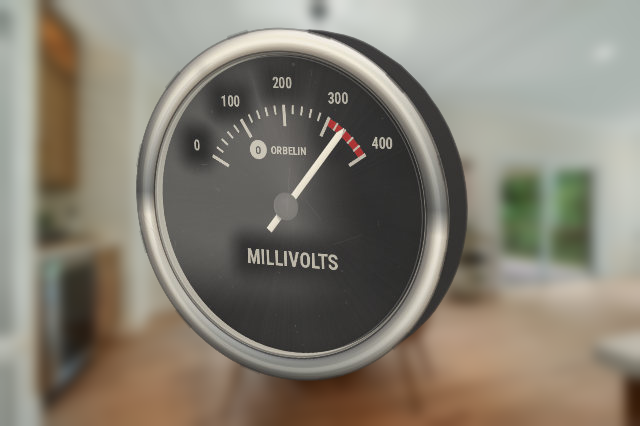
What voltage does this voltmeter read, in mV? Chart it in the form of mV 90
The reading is mV 340
